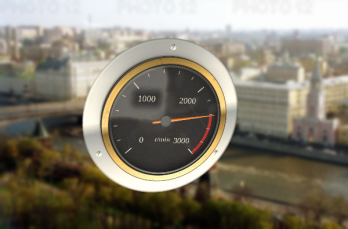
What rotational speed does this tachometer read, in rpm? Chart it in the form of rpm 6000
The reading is rpm 2400
